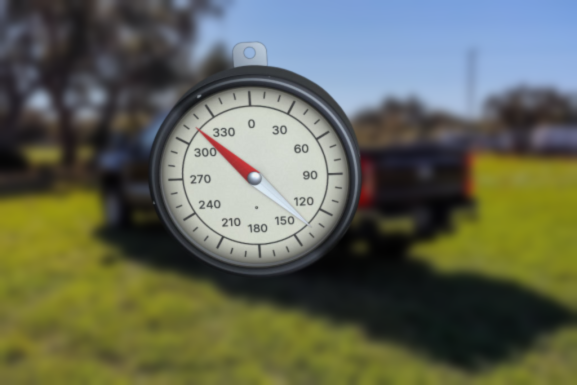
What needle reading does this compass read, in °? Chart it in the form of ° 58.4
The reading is ° 315
